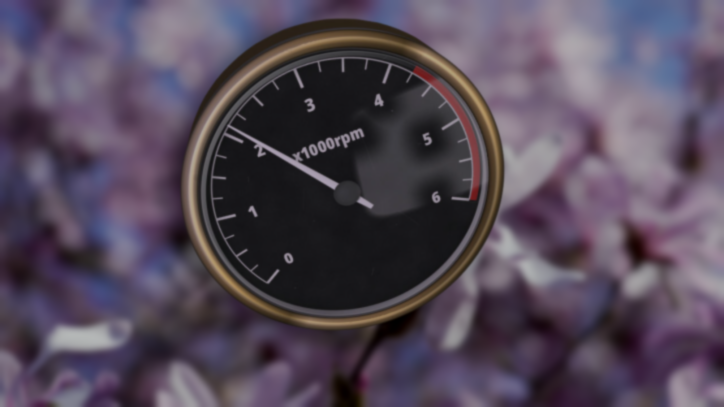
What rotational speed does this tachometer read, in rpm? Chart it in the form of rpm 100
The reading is rpm 2125
